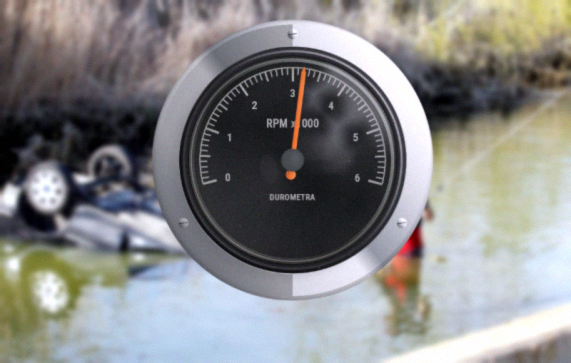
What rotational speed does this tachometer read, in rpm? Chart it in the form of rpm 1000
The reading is rpm 3200
